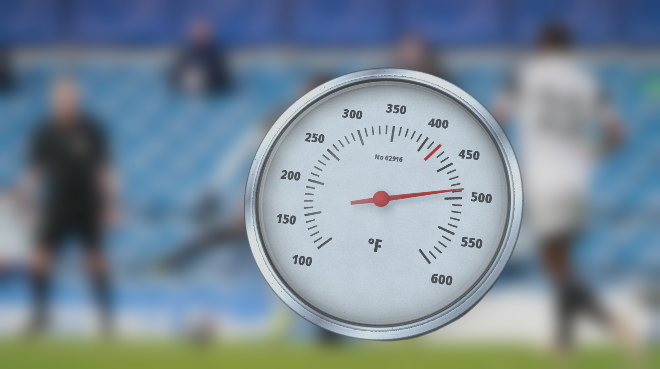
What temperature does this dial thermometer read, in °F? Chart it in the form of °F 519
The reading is °F 490
